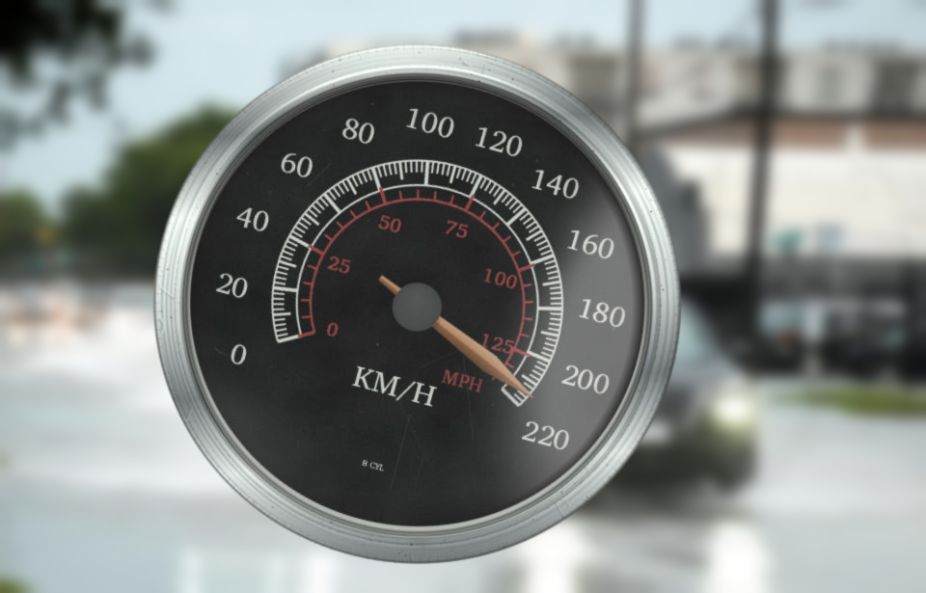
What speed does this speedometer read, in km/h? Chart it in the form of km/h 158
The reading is km/h 214
